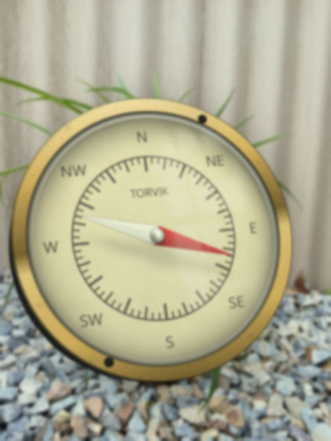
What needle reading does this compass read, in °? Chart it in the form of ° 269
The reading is ° 110
